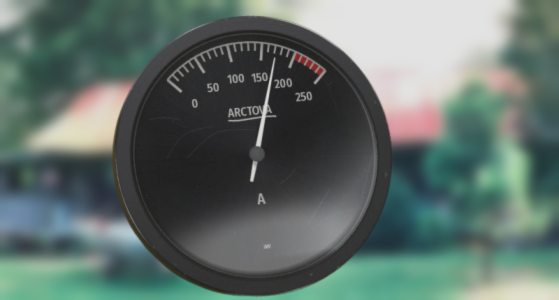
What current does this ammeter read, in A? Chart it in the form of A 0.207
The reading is A 170
